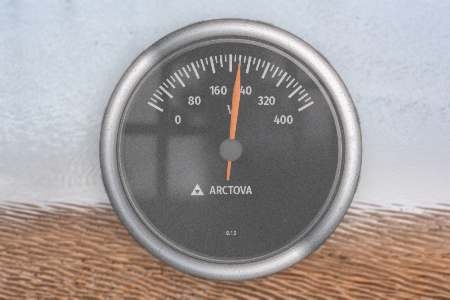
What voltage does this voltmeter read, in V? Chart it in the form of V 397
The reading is V 220
